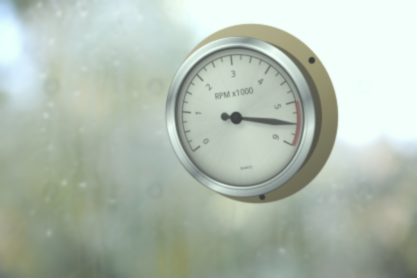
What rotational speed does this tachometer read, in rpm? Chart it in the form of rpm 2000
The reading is rpm 5500
